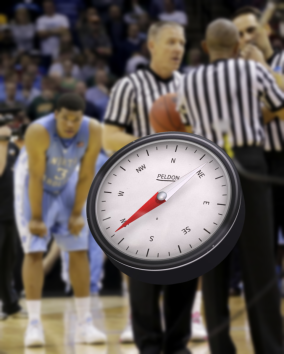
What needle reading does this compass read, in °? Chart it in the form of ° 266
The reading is ° 220
